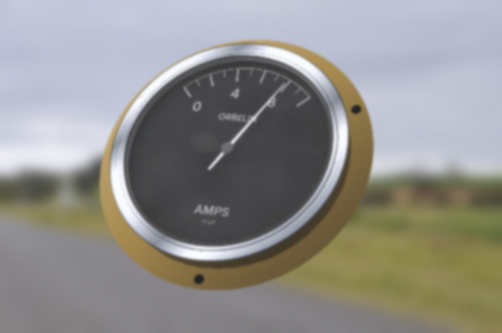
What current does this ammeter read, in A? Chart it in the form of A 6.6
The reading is A 8
